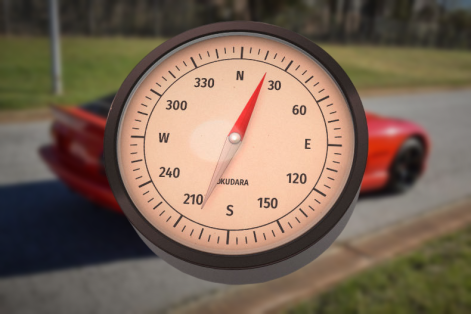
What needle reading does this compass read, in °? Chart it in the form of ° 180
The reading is ° 20
